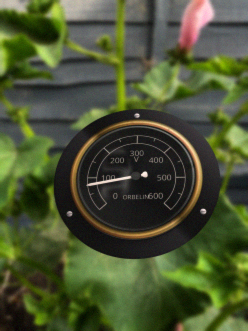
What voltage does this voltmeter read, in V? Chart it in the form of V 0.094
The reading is V 75
